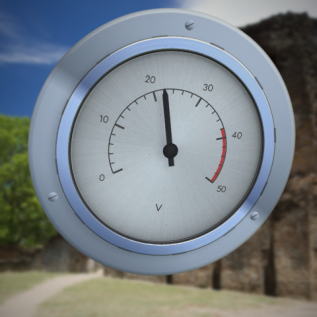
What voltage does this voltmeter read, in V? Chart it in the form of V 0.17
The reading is V 22
